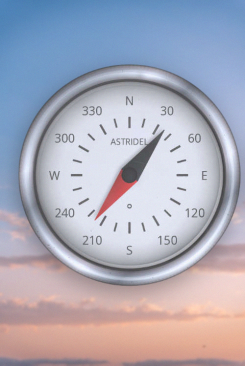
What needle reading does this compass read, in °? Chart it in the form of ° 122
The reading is ° 217.5
